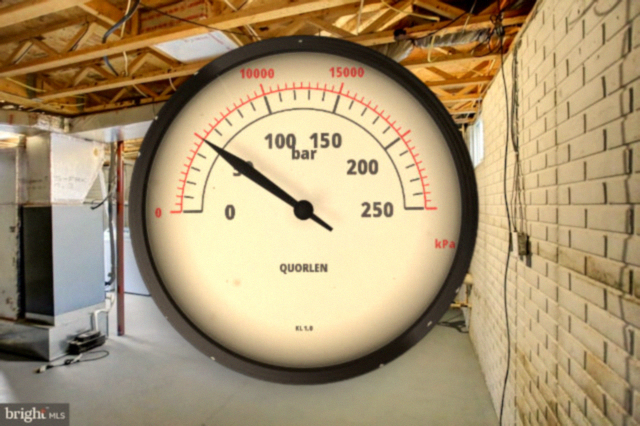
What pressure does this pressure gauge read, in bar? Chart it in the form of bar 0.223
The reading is bar 50
